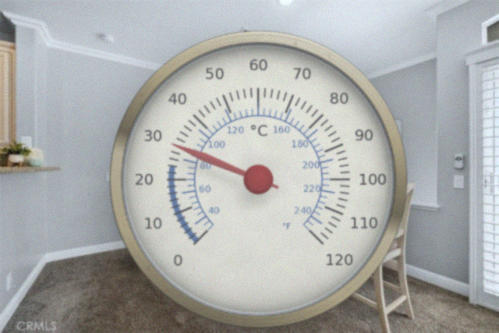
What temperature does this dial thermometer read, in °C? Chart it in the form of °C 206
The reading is °C 30
